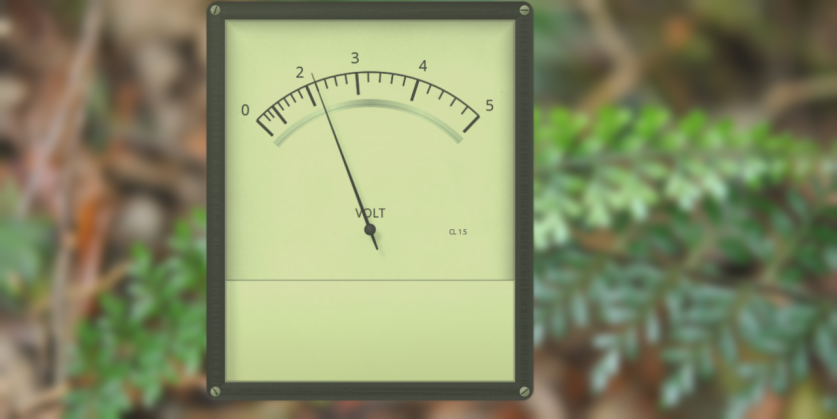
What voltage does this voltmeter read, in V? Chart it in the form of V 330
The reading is V 2.2
